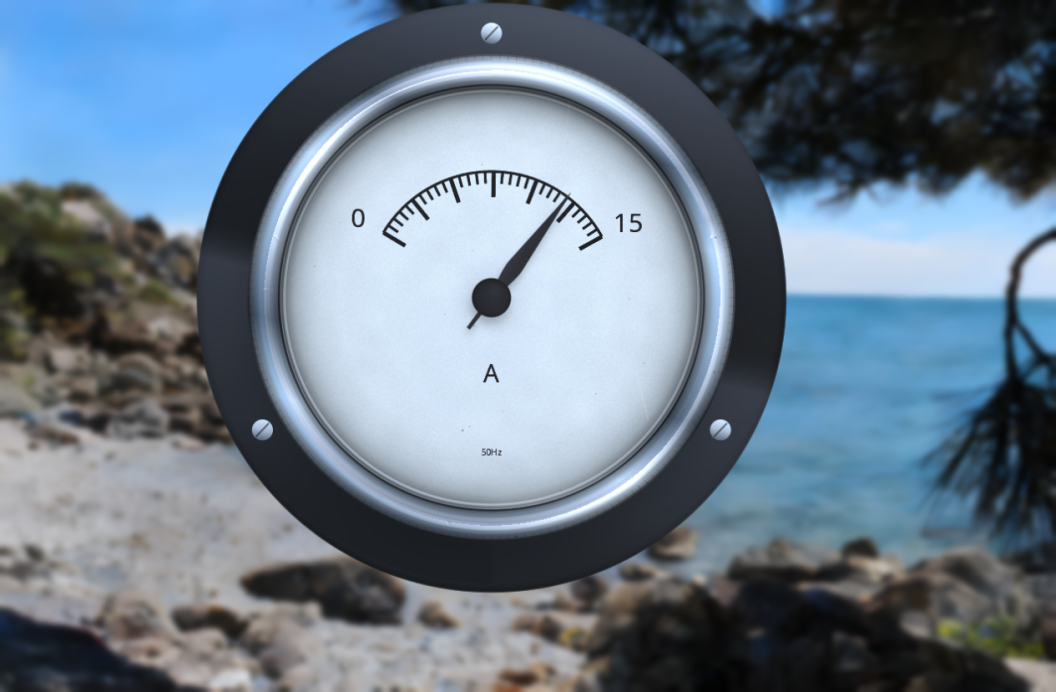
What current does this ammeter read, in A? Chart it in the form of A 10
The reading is A 12
